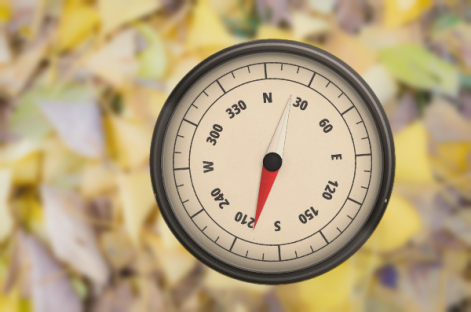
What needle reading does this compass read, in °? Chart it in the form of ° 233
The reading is ° 200
